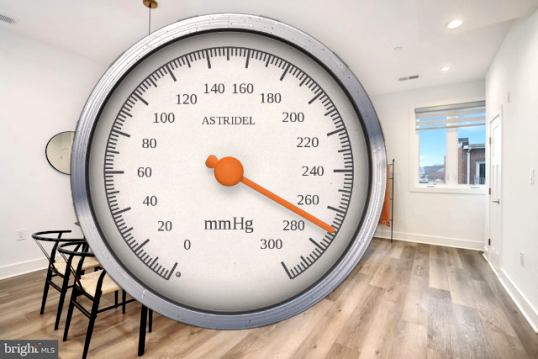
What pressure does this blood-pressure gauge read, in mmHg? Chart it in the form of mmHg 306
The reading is mmHg 270
